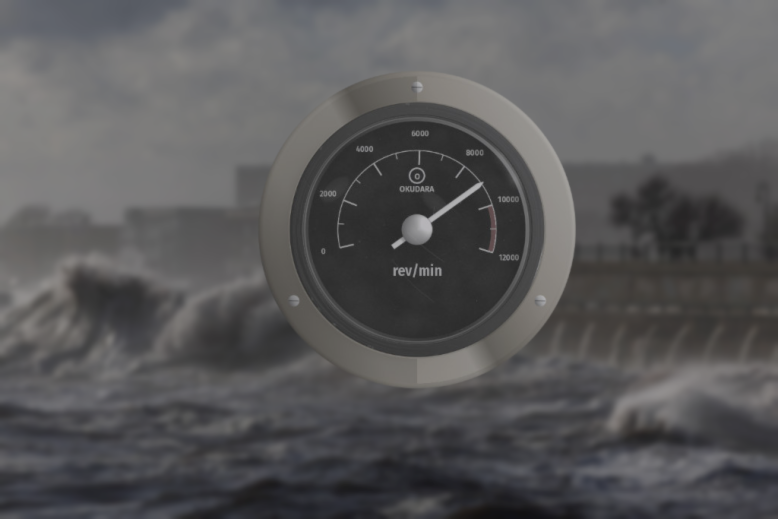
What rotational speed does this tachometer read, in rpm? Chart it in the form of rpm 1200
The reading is rpm 9000
